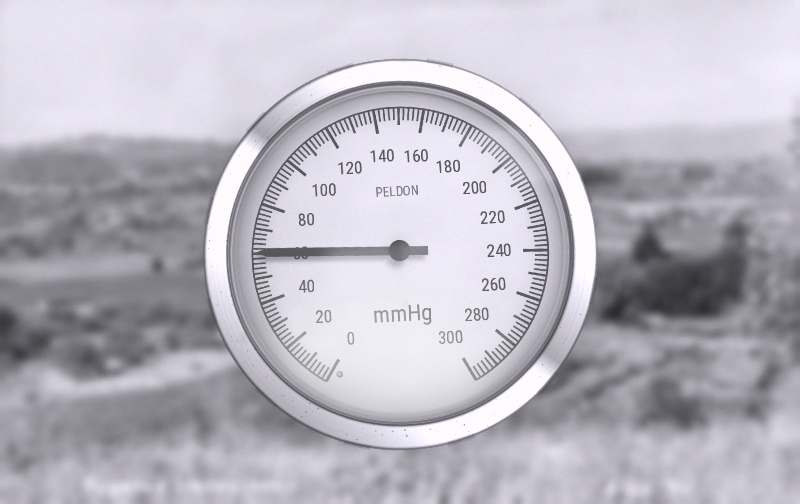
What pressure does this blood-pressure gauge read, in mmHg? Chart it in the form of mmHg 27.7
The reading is mmHg 60
